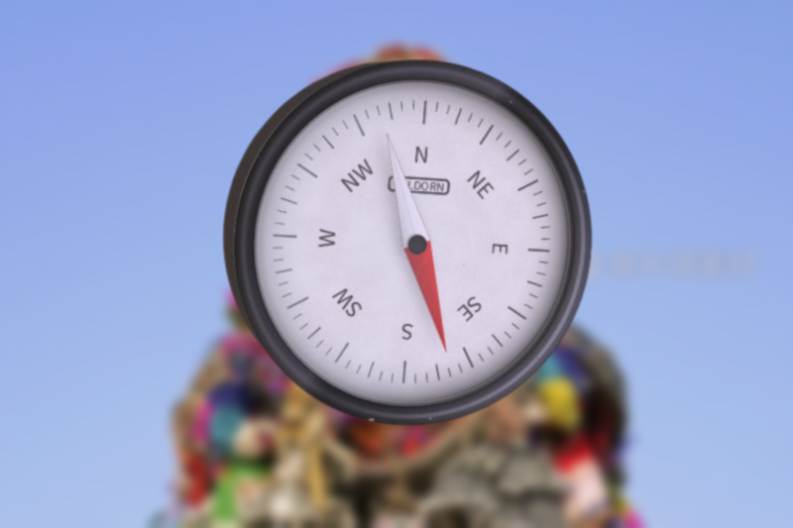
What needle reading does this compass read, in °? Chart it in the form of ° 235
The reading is ° 160
